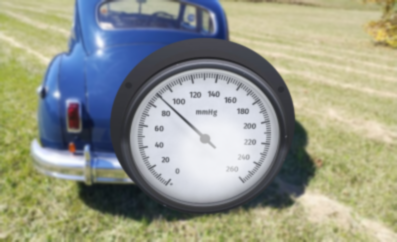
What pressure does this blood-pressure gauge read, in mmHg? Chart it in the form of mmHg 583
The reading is mmHg 90
